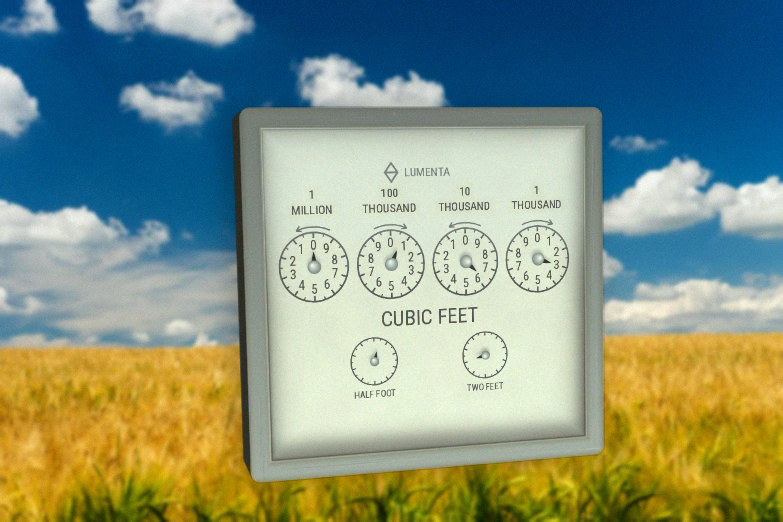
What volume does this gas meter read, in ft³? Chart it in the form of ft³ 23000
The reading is ft³ 6300
